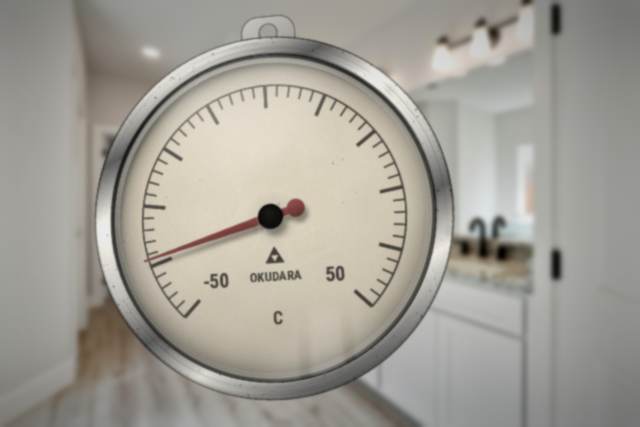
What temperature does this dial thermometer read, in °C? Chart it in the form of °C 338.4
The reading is °C -39
